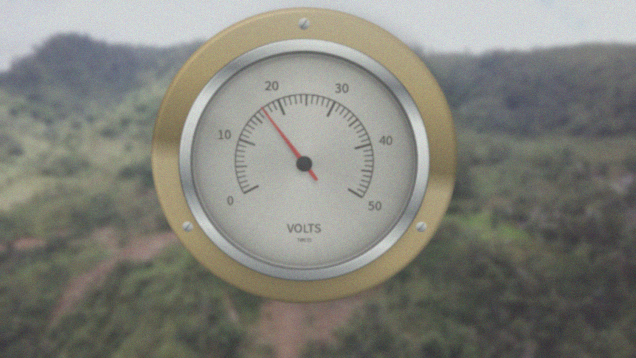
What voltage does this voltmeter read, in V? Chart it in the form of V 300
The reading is V 17
